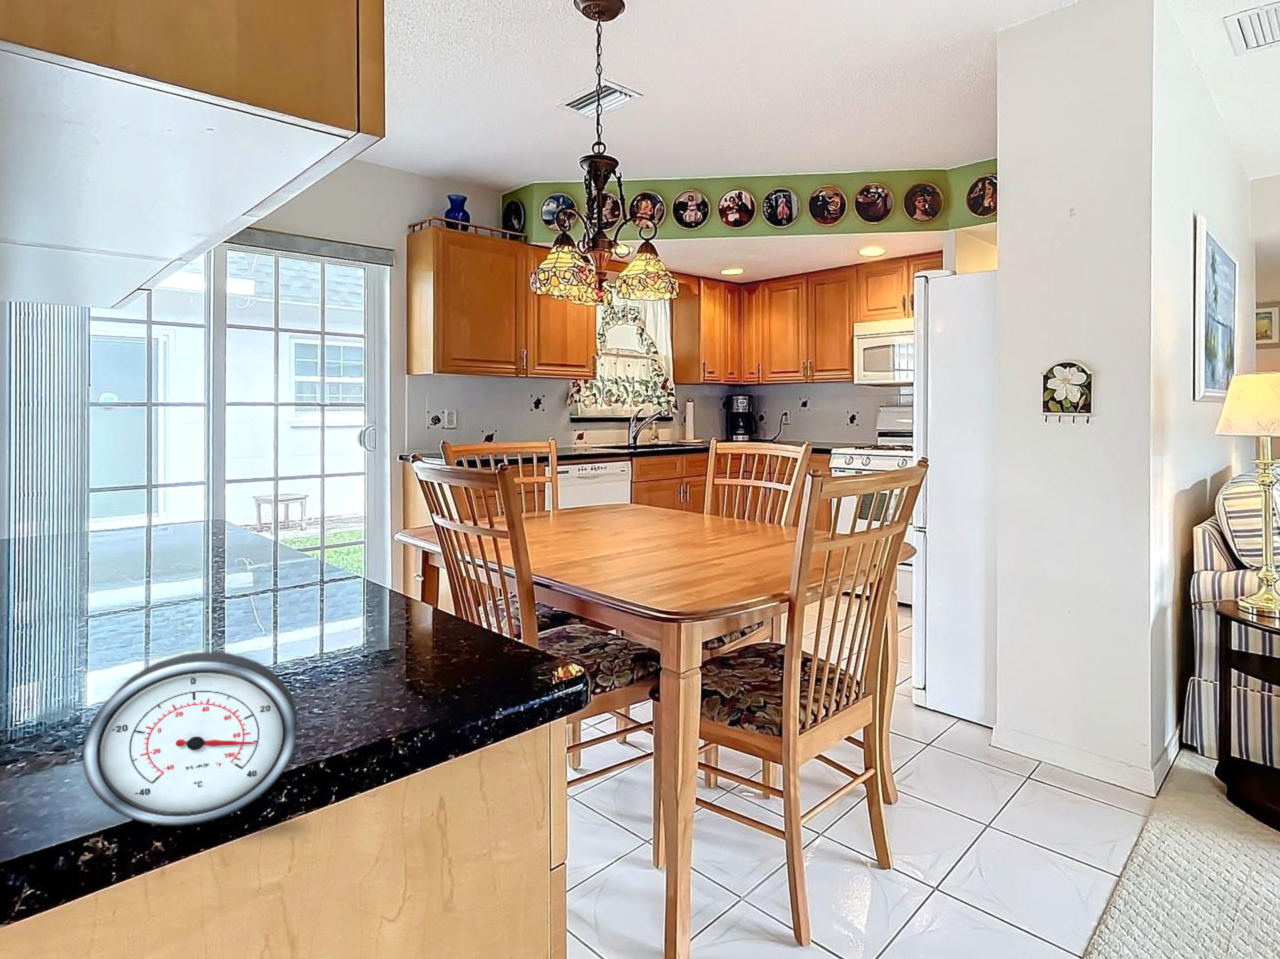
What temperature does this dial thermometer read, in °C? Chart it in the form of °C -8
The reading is °C 30
